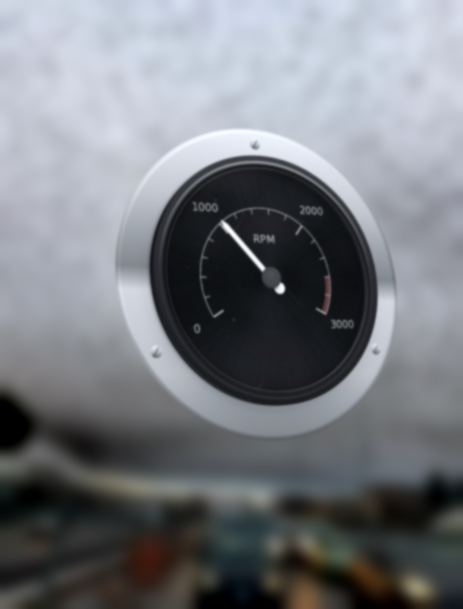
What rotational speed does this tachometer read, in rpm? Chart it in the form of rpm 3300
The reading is rpm 1000
